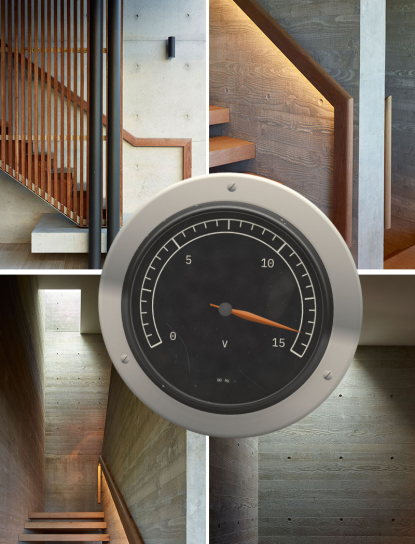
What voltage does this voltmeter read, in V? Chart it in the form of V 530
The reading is V 14
